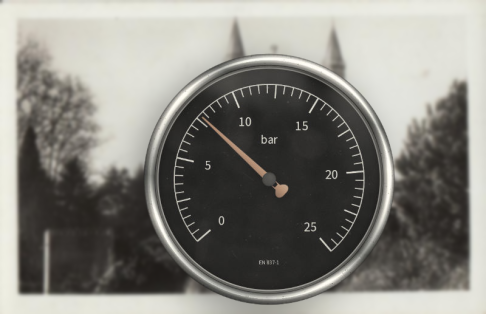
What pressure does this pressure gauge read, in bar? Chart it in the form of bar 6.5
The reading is bar 7.75
